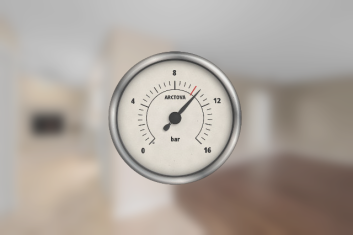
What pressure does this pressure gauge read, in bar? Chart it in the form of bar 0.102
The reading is bar 10.5
